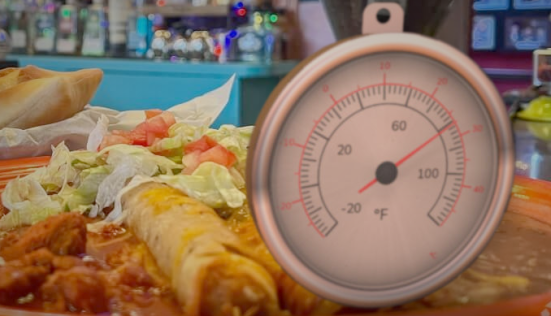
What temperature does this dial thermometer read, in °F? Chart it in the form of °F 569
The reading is °F 80
